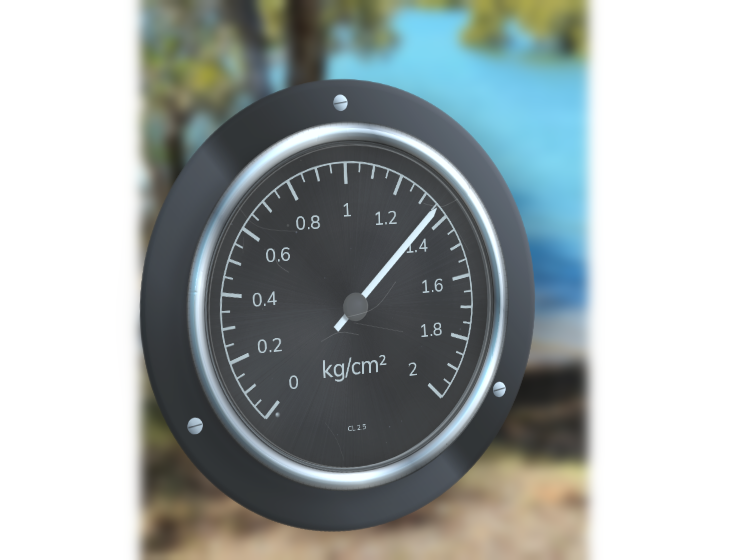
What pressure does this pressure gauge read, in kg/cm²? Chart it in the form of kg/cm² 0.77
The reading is kg/cm² 1.35
